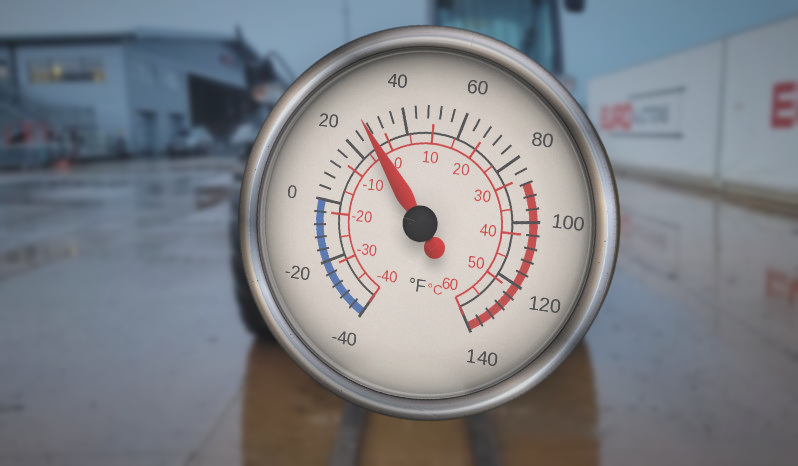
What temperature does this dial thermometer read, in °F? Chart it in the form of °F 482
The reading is °F 28
